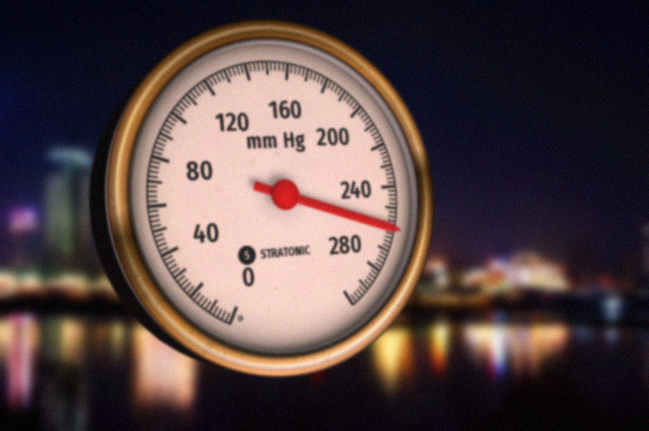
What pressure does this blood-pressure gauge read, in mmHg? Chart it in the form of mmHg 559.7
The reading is mmHg 260
